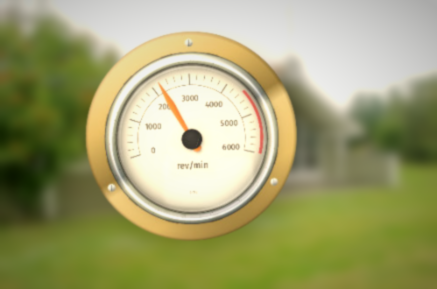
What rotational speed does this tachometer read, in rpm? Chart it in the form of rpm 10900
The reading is rpm 2200
